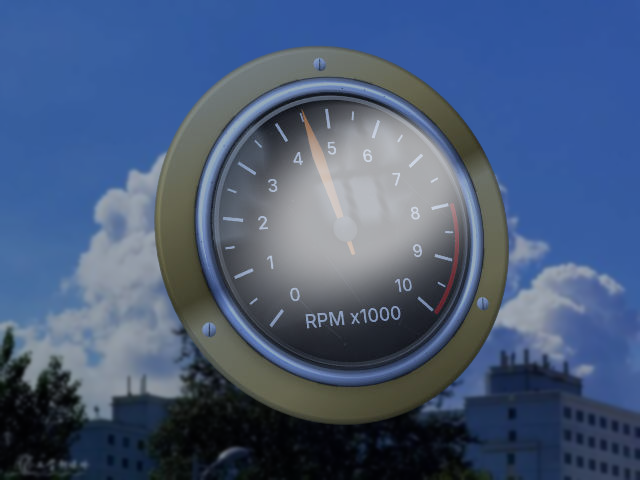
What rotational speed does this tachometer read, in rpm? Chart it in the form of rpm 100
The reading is rpm 4500
